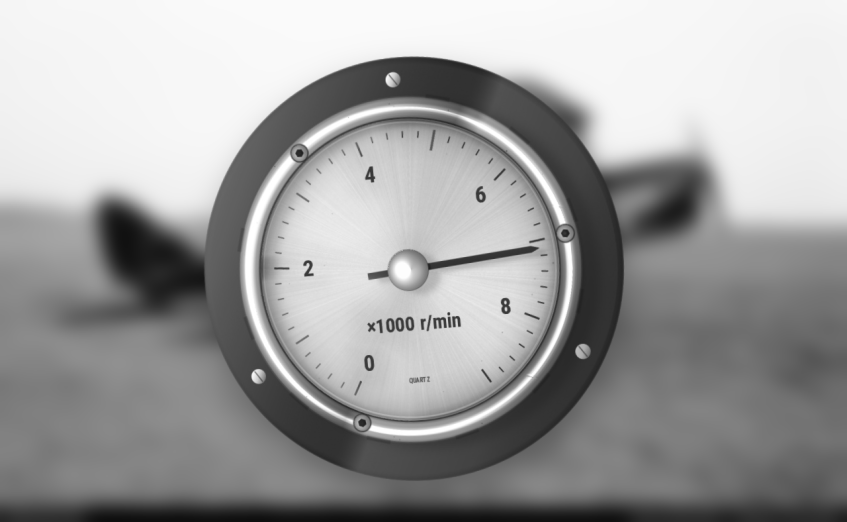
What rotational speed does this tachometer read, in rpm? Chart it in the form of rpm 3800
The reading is rpm 7100
